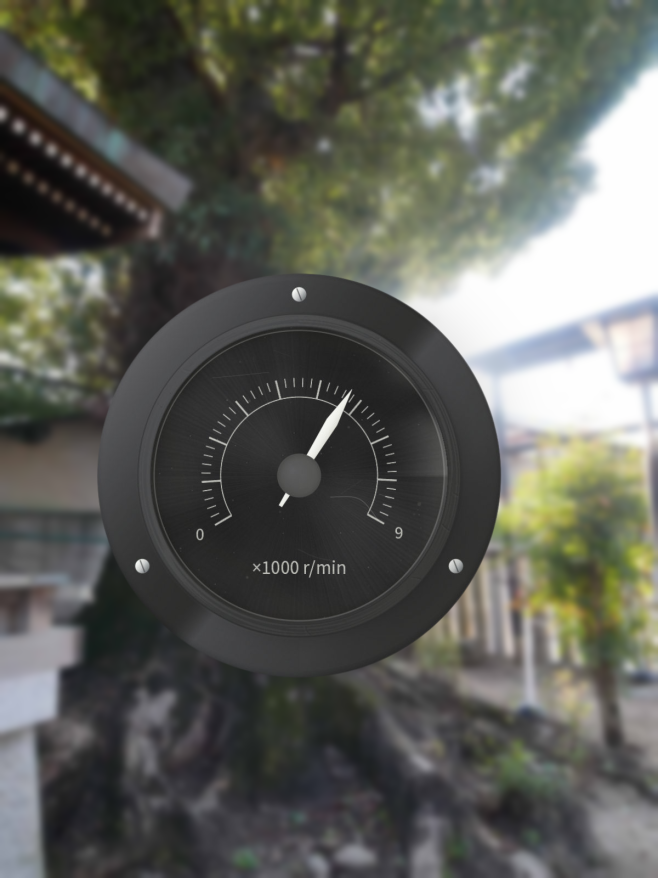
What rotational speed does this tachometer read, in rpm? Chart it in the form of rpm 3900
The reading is rpm 5700
